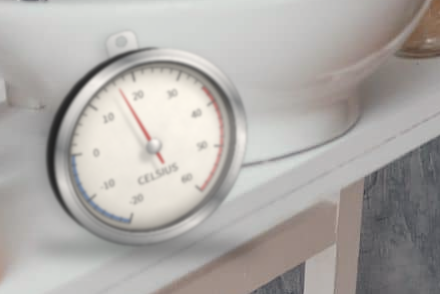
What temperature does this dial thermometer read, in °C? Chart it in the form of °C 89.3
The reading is °C 16
